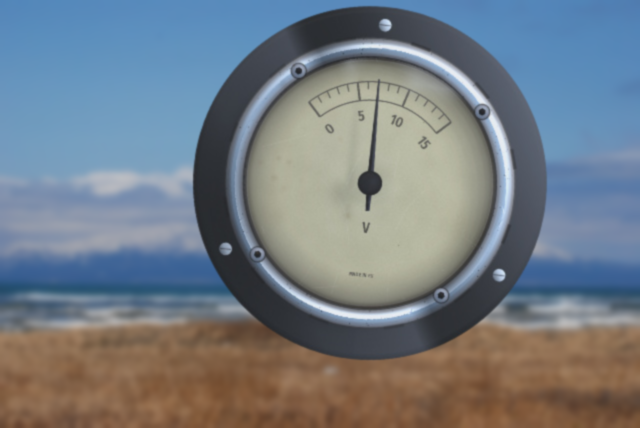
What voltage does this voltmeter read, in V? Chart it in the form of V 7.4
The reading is V 7
